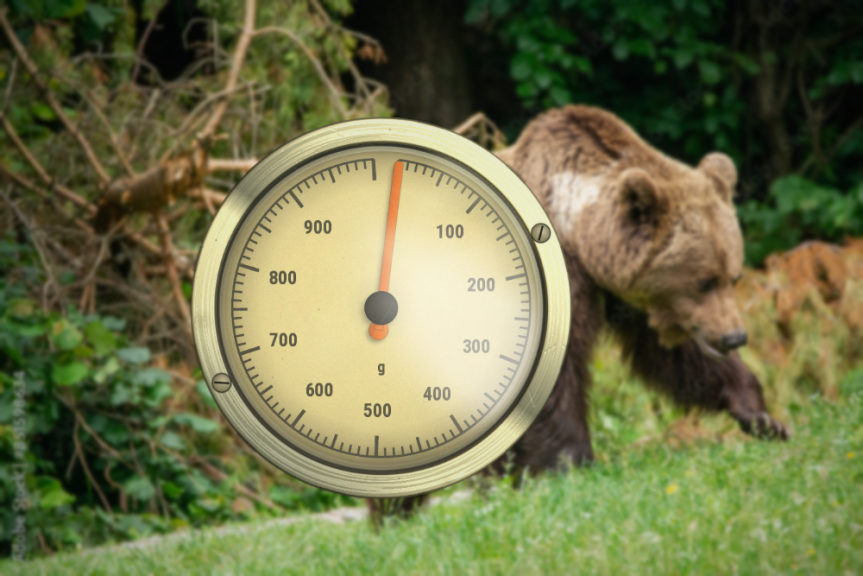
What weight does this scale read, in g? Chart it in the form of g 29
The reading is g 0
